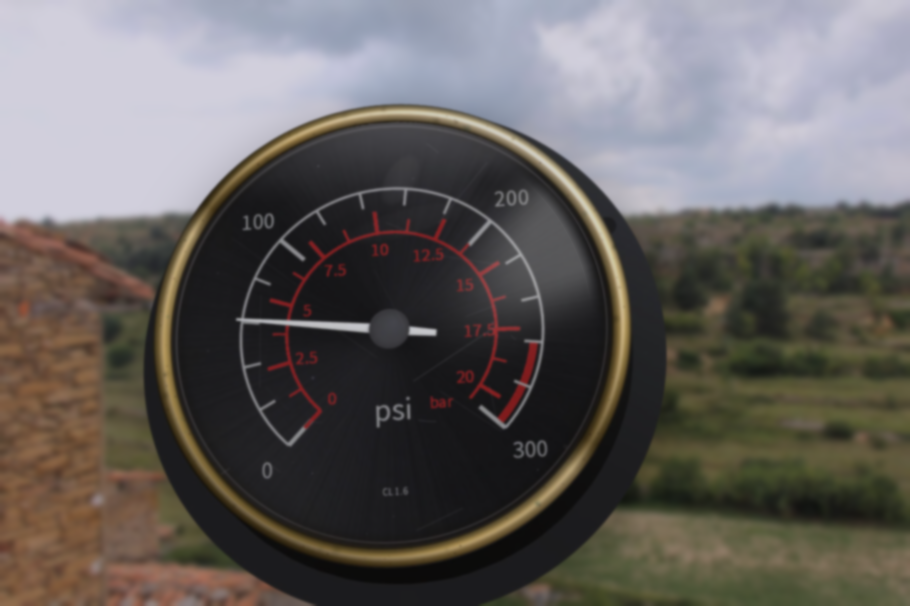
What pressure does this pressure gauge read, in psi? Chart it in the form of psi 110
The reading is psi 60
